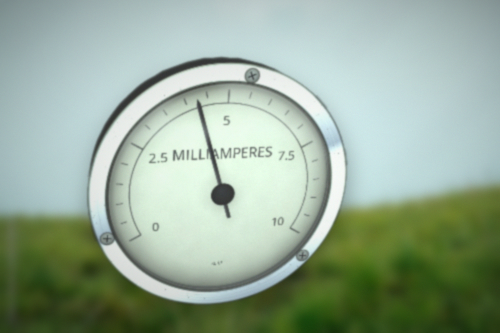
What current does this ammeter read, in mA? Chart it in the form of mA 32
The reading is mA 4.25
